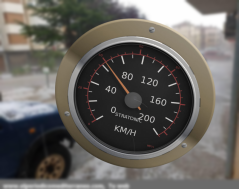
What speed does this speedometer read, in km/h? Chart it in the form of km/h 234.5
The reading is km/h 65
